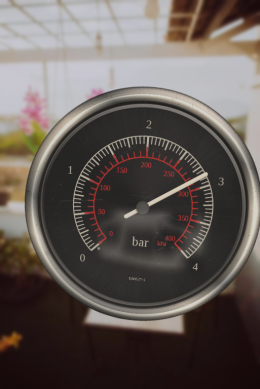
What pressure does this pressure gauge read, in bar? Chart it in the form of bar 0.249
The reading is bar 2.85
